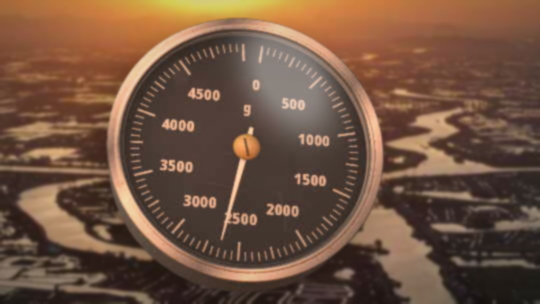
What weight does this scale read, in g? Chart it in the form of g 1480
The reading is g 2650
